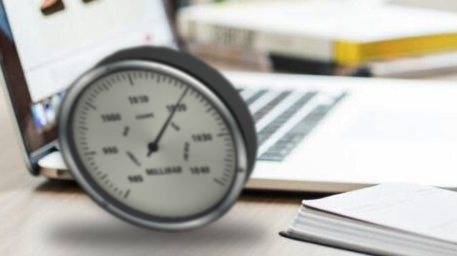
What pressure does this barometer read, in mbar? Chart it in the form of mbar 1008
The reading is mbar 1020
